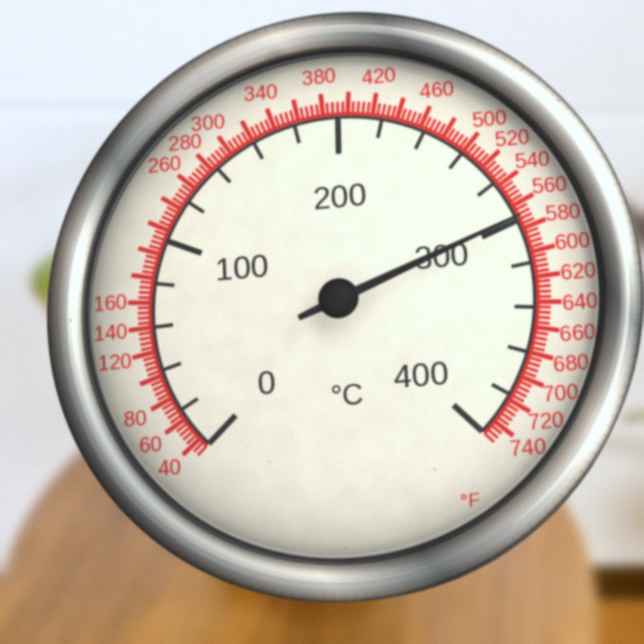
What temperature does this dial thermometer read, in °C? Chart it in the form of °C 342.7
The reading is °C 300
